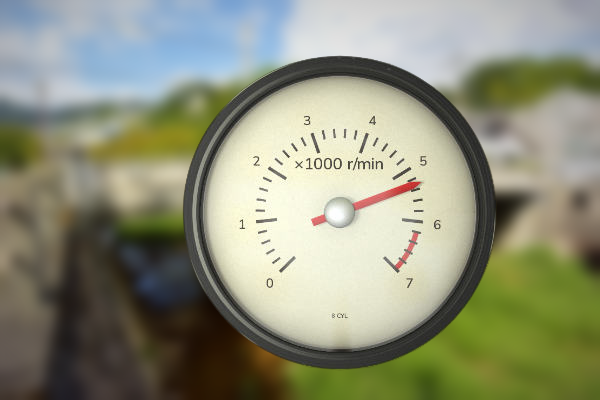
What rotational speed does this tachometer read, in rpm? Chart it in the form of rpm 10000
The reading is rpm 5300
